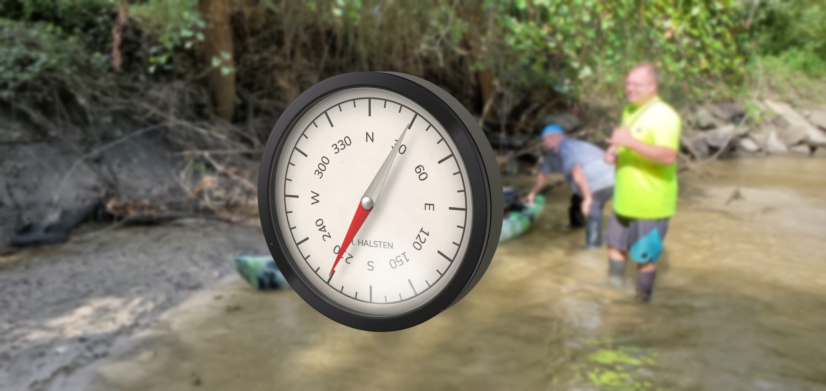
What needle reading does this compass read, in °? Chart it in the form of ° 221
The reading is ° 210
